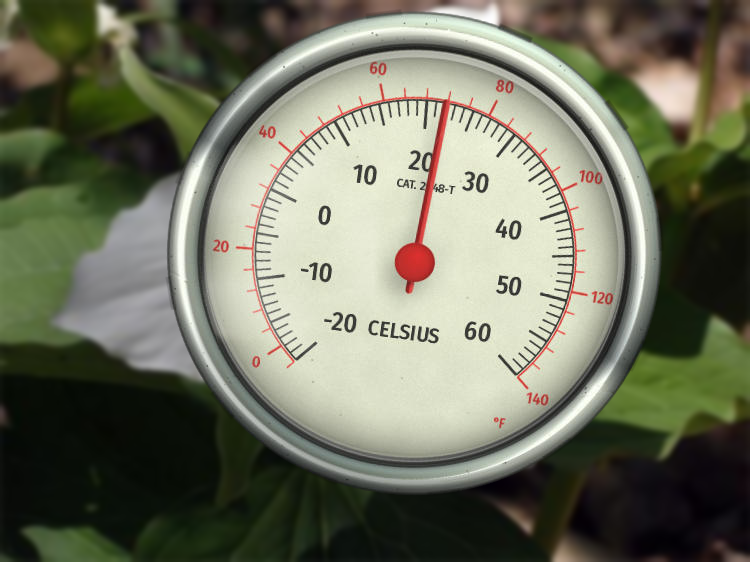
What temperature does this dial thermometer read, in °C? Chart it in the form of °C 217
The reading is °C 22
